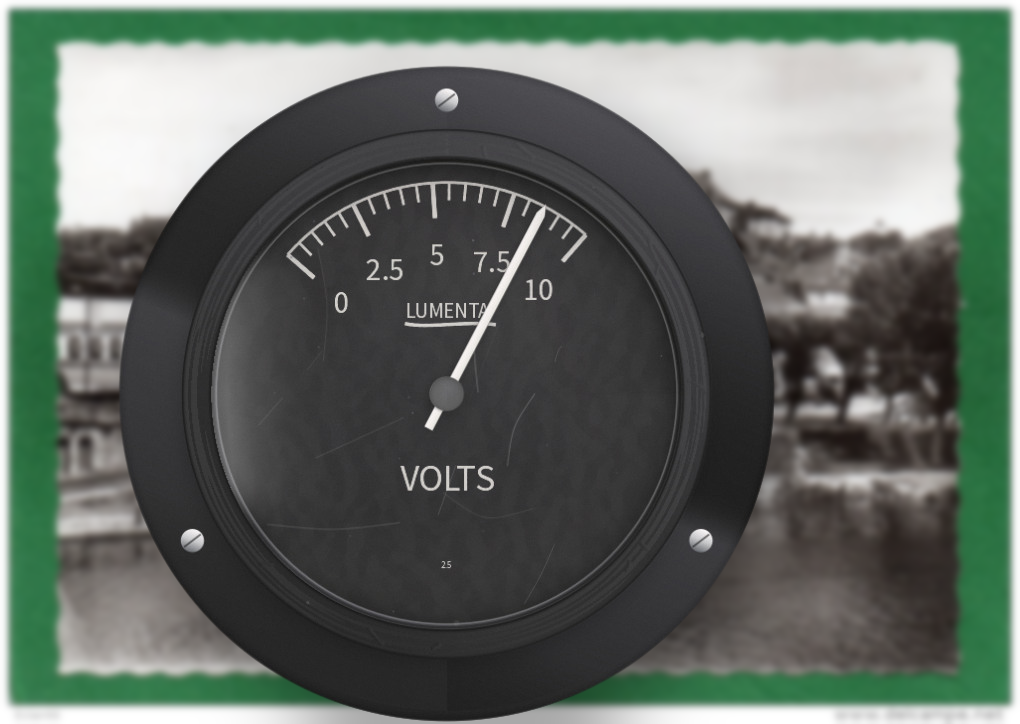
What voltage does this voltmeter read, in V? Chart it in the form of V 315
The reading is V 8.5
